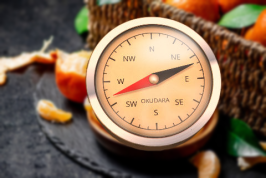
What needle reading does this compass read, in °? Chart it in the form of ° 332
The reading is ° 250
